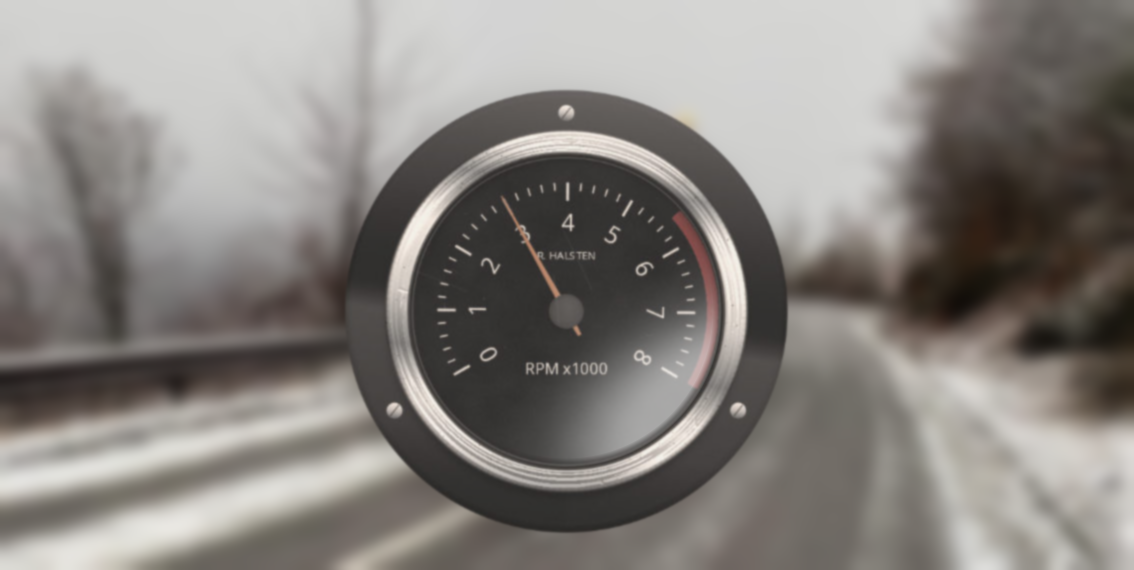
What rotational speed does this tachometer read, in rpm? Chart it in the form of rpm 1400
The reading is rpm 3000
